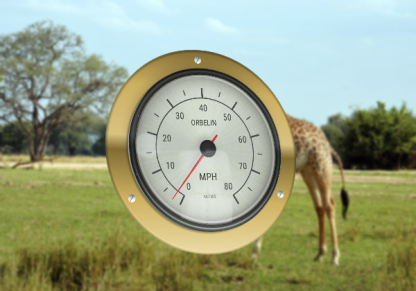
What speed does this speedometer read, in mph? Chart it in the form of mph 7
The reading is mph 2.5
